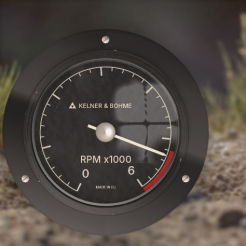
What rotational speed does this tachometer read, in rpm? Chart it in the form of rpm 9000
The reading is rpm 5300
